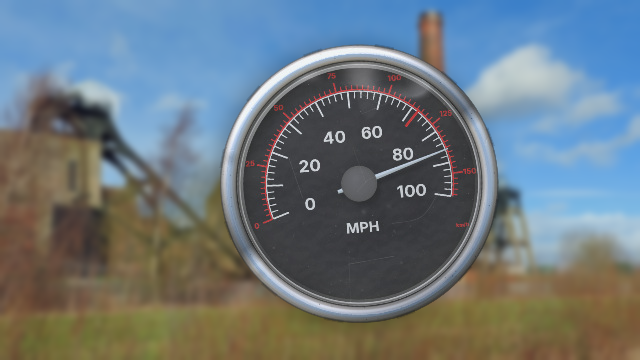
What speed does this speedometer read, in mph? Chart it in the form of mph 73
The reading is mph 86
